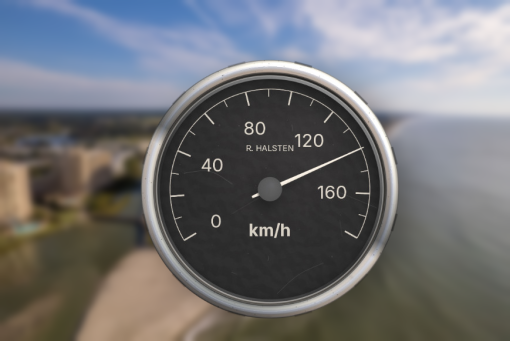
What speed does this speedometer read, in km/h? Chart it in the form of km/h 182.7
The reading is km/h 140
